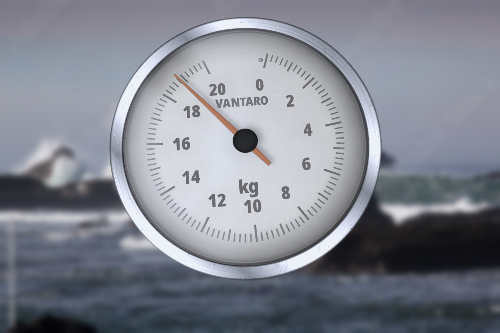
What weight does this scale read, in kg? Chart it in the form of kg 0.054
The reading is kg 18.8
